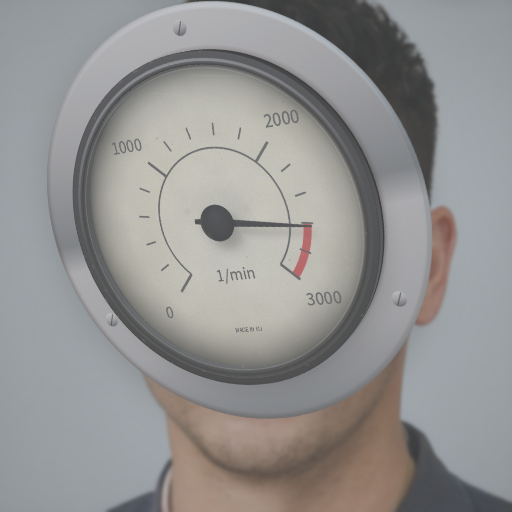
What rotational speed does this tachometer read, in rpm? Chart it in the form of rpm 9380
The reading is rpm 2600
